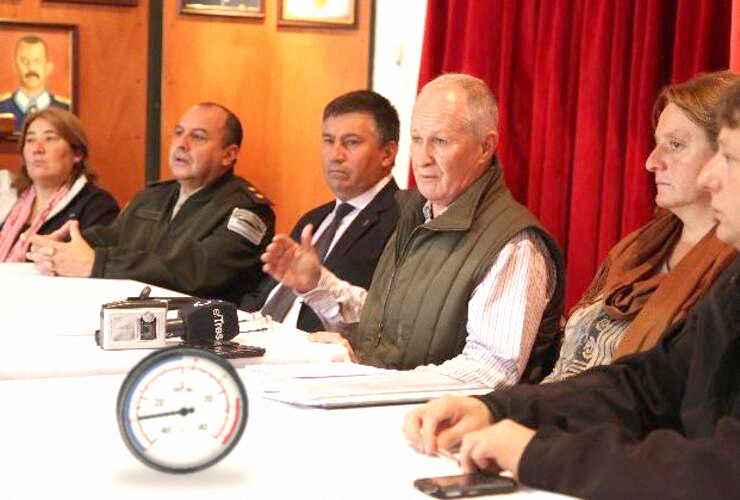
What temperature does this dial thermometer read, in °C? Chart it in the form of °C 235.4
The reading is °C -28
